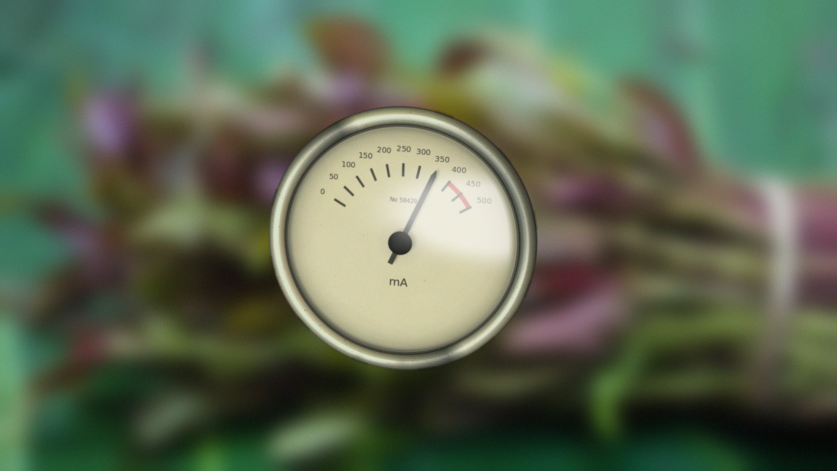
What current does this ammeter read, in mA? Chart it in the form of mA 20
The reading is mA 350
